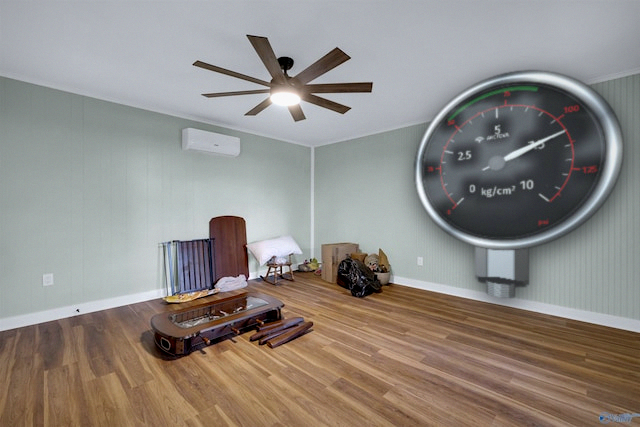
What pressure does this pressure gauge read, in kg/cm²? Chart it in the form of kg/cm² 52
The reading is kg/cm² 7.5
